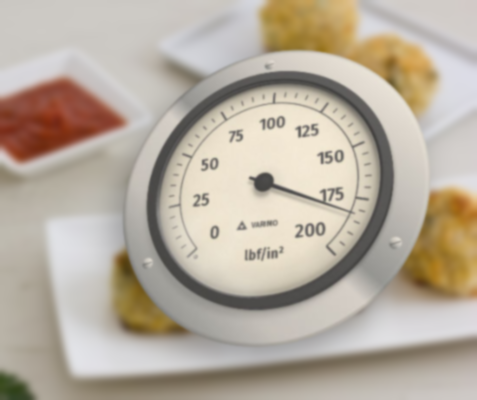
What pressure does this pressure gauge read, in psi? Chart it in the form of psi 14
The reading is psi 182.5
